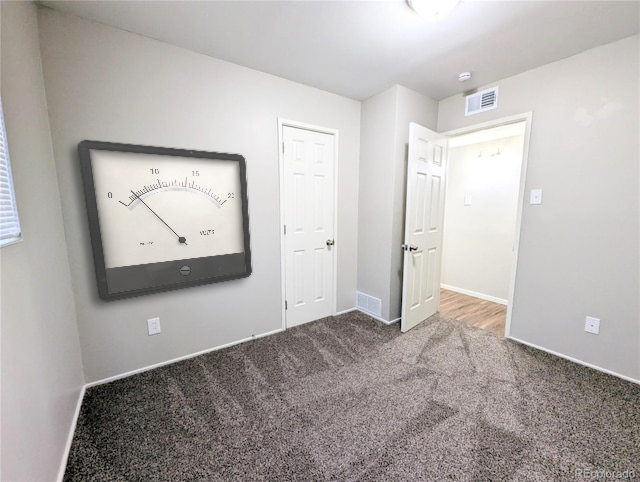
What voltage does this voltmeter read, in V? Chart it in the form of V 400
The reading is V 5
